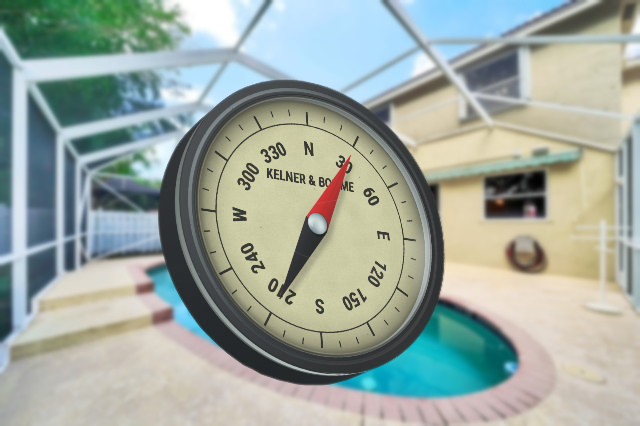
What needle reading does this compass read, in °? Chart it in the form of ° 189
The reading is ° 30
